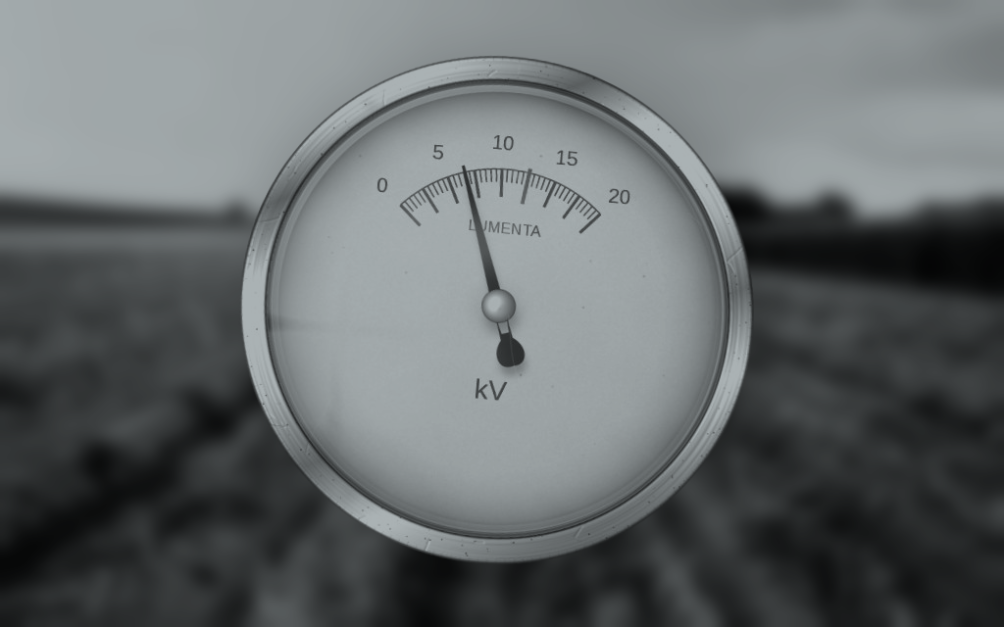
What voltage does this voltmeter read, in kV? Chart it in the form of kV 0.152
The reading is kV 6.5
